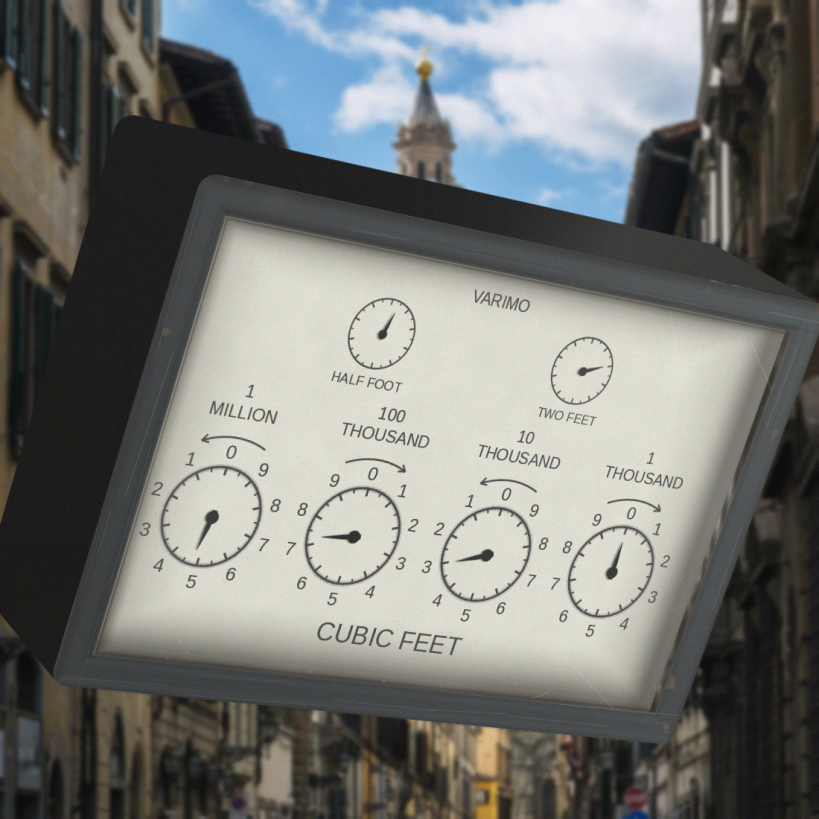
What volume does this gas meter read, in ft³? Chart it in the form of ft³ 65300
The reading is ft³ 473000
